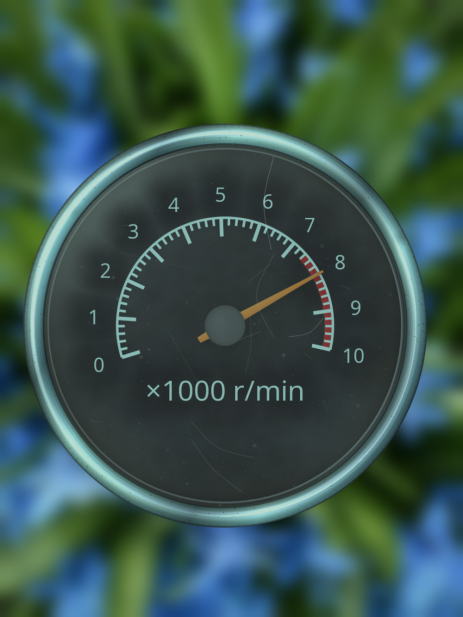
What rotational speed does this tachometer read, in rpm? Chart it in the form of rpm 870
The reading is rpm 8000
